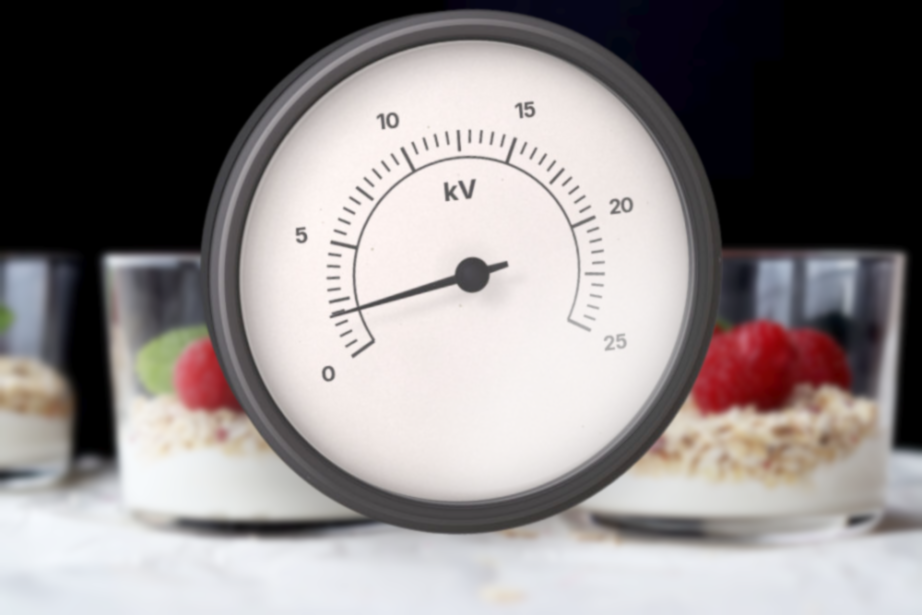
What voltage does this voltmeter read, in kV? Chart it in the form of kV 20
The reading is kV 2
